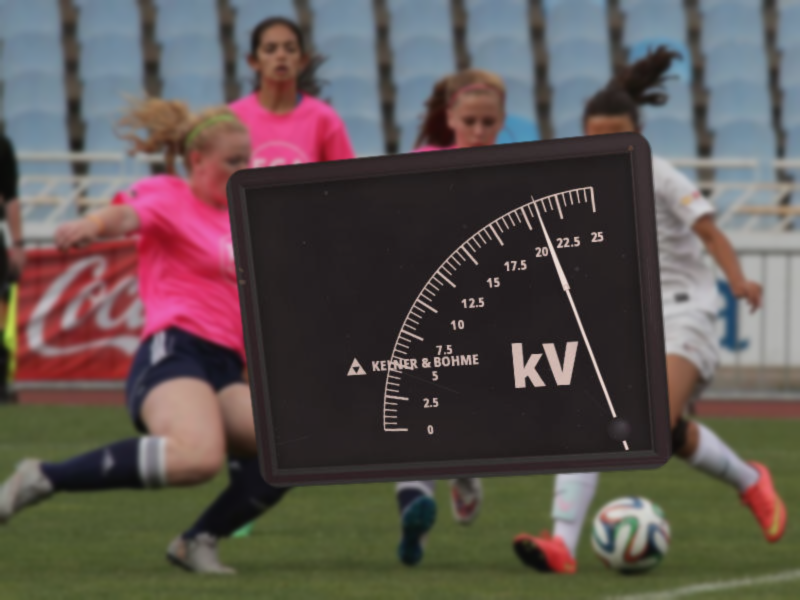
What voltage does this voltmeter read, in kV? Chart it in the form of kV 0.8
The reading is kV 21
